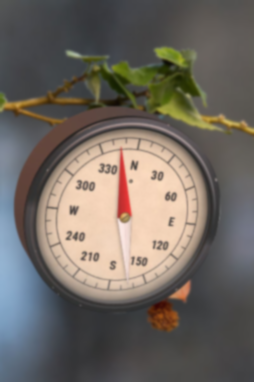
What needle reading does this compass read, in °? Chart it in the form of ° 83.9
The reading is ° 345
